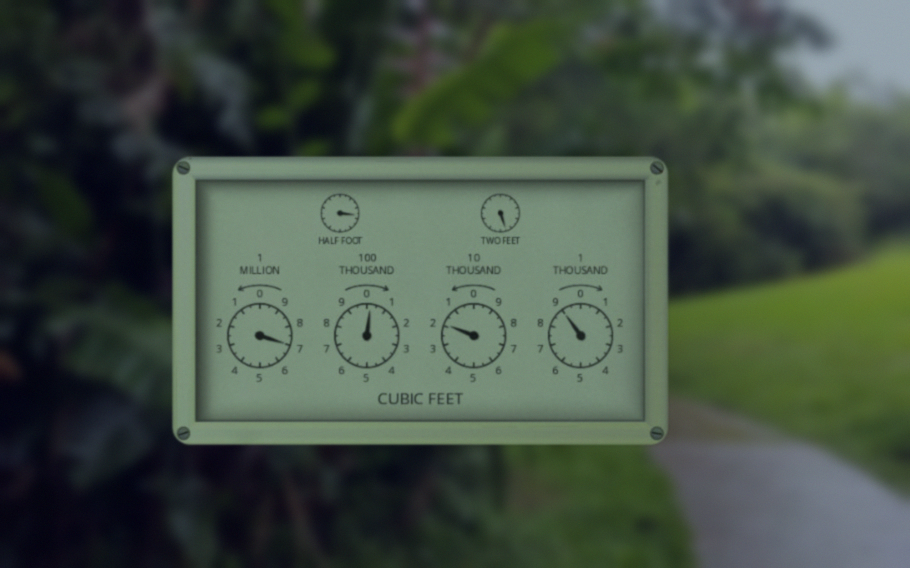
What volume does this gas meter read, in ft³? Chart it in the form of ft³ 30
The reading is ft³ 701900
